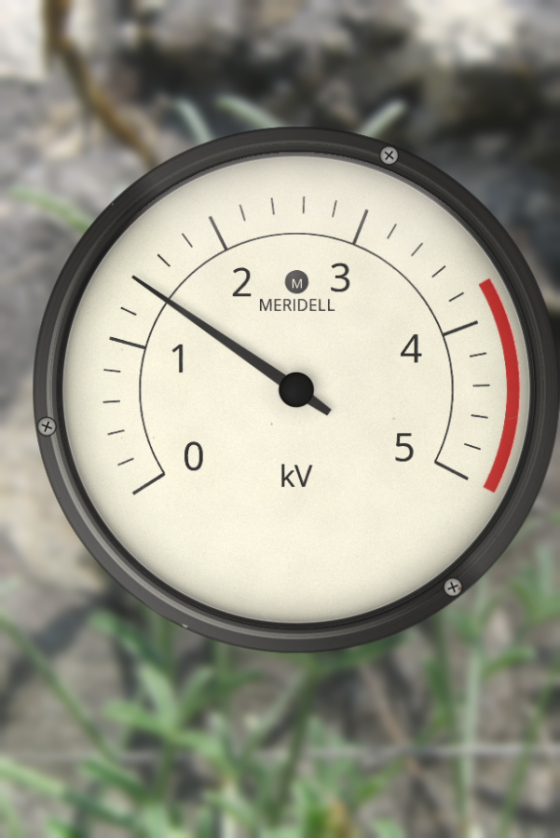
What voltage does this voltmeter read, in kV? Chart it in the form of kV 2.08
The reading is kV 1.4
